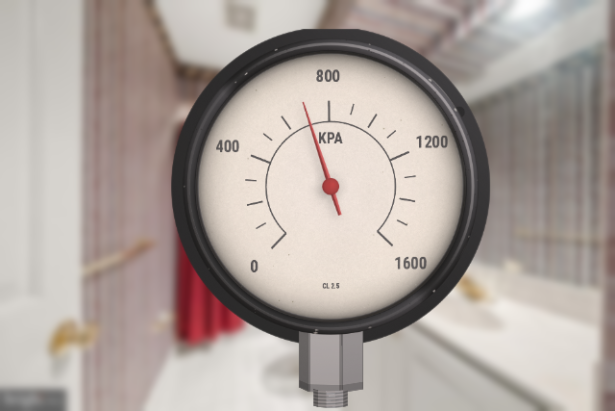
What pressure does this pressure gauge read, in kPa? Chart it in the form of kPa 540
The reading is kPa 700
